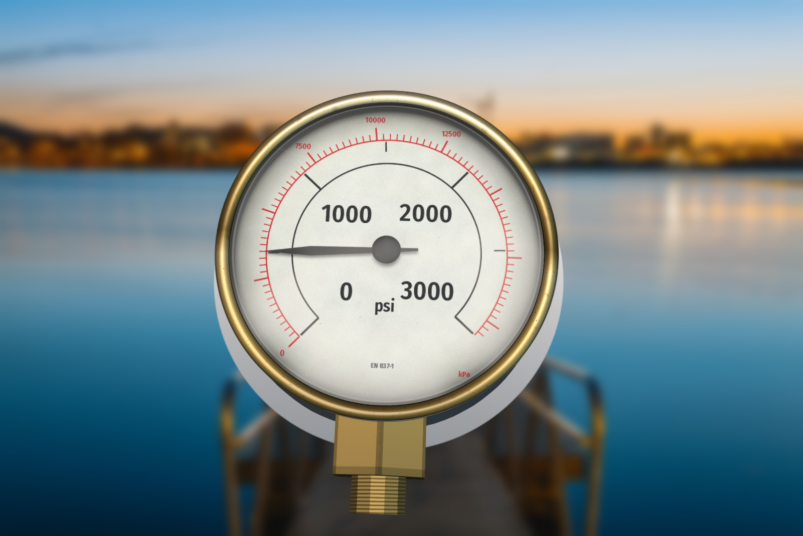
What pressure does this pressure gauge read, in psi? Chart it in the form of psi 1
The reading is psi 500
